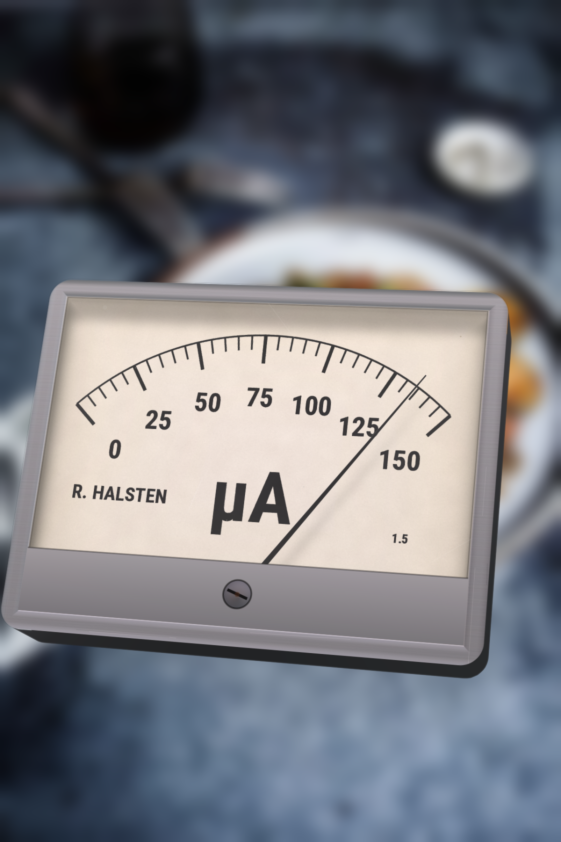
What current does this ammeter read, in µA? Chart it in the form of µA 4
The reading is µA 135
